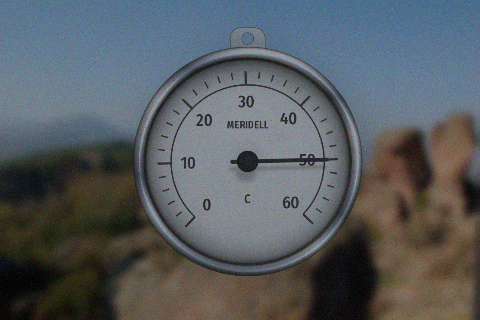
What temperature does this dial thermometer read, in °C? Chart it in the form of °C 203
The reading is °C 50
